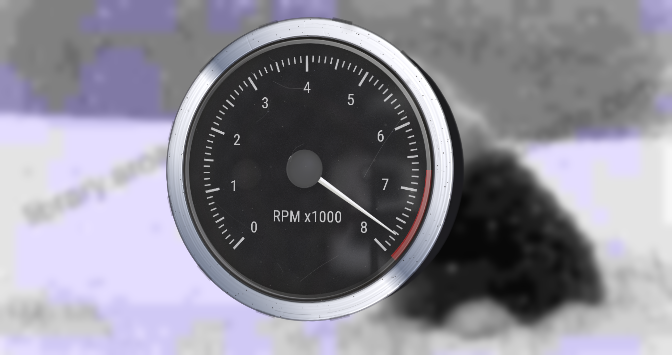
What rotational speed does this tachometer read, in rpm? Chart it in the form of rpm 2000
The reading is rpm 7700
